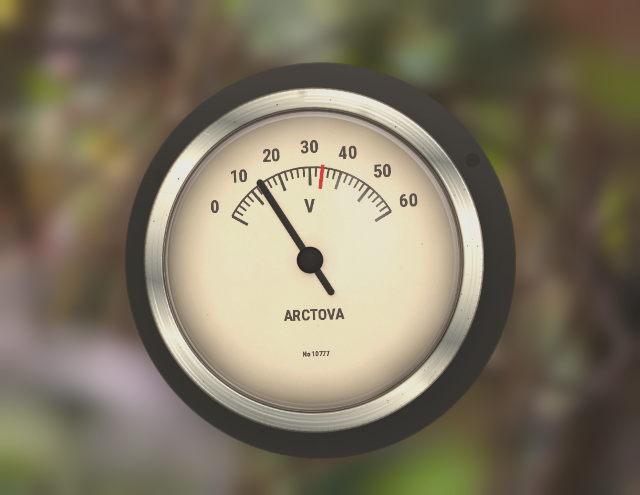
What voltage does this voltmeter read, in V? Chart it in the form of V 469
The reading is V 14
